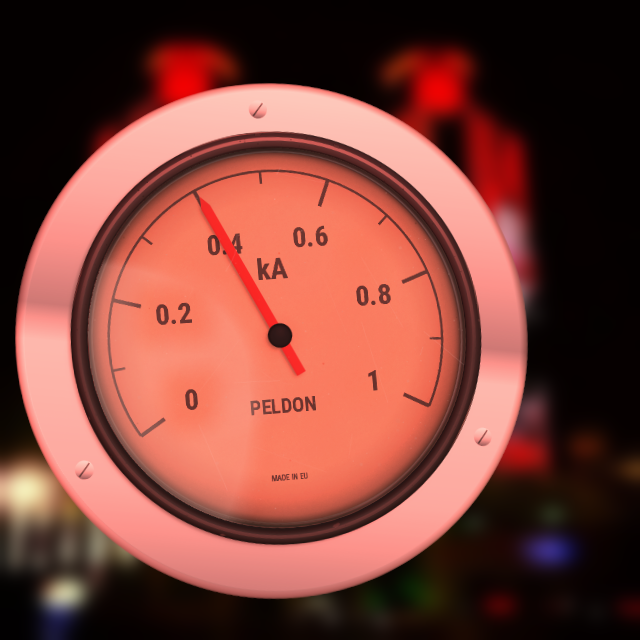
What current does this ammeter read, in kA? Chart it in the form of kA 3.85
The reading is kA 0.4
